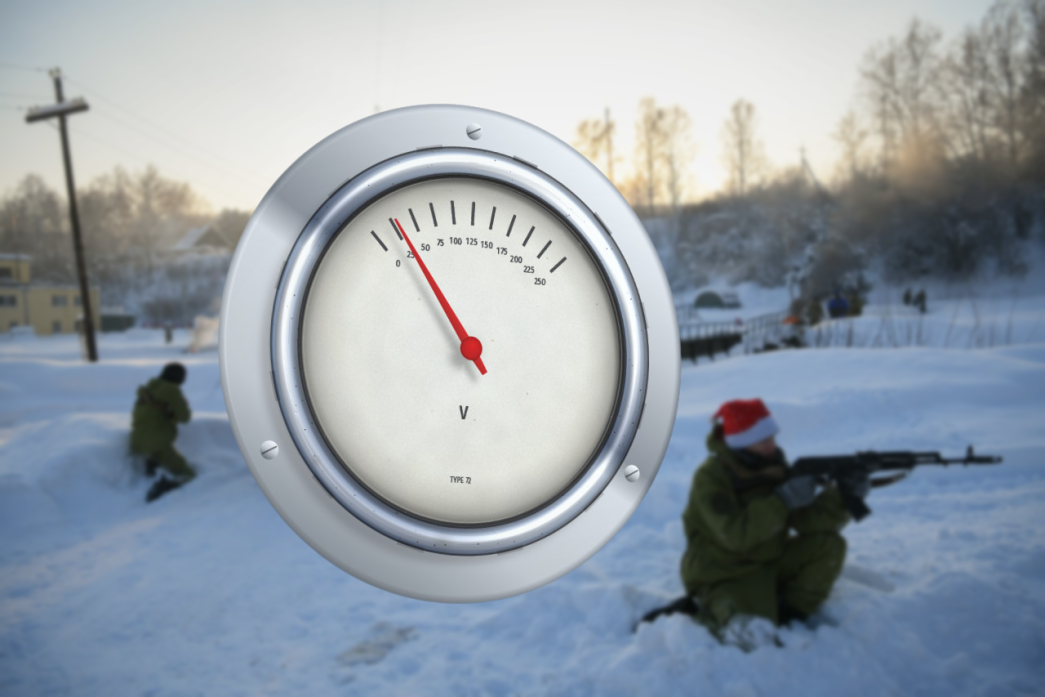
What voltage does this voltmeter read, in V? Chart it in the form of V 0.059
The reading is V 25
